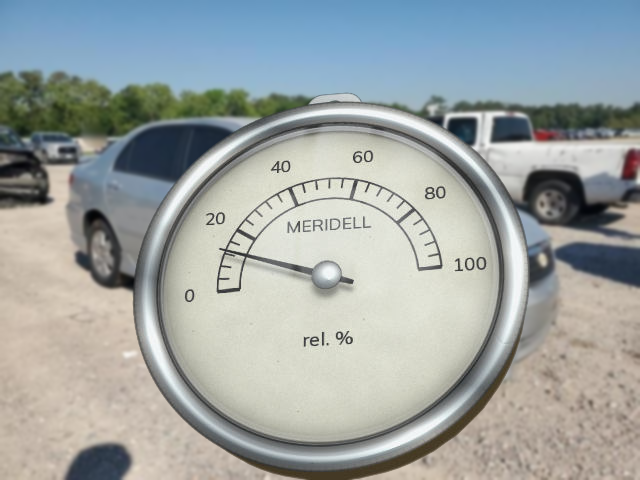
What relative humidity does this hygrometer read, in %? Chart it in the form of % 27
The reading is % 12
